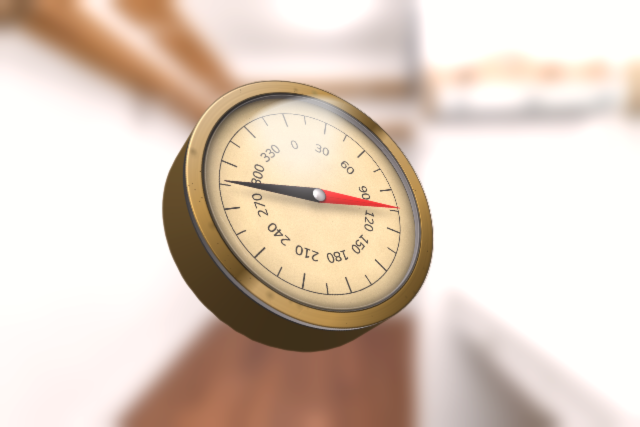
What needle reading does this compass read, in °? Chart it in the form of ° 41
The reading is ° 105
